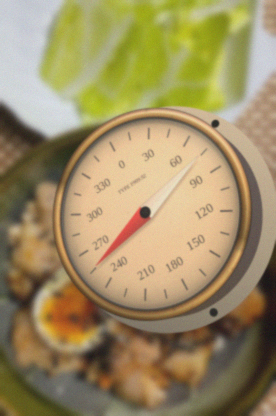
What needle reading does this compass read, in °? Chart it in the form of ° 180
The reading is ° 255
